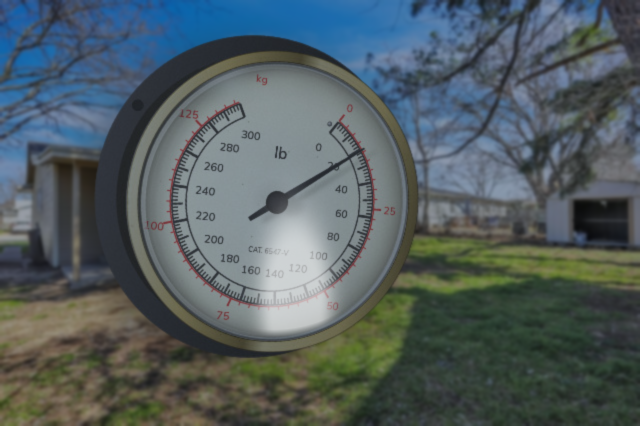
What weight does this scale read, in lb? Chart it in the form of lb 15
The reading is lb 20
